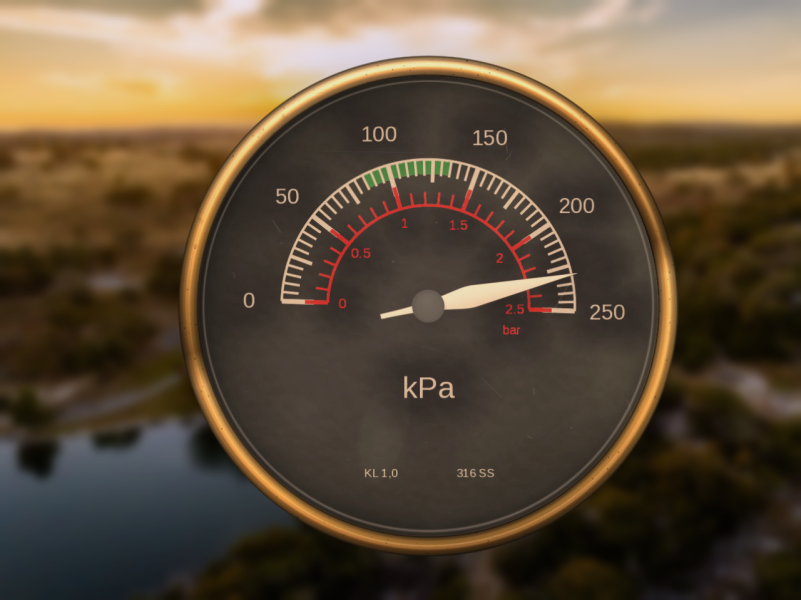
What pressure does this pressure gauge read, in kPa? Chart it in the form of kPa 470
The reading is kPa 230
